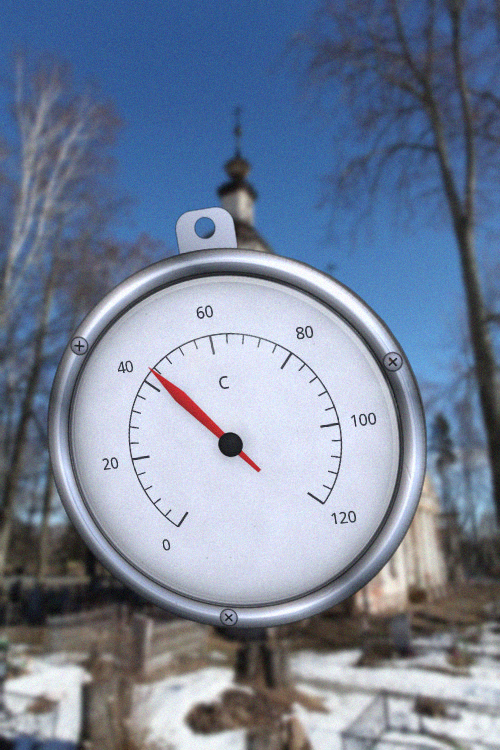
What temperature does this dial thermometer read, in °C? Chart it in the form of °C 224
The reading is °C 44
